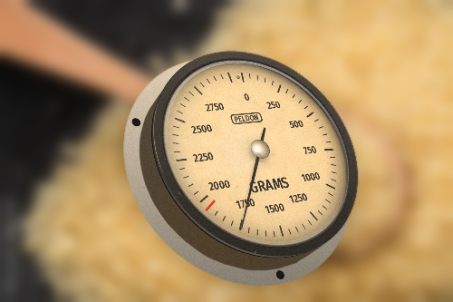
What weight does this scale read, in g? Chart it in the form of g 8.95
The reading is g 1750
